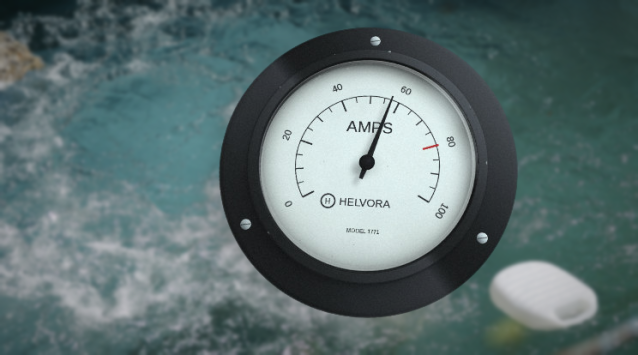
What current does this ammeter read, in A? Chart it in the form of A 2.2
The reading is A 57.5
